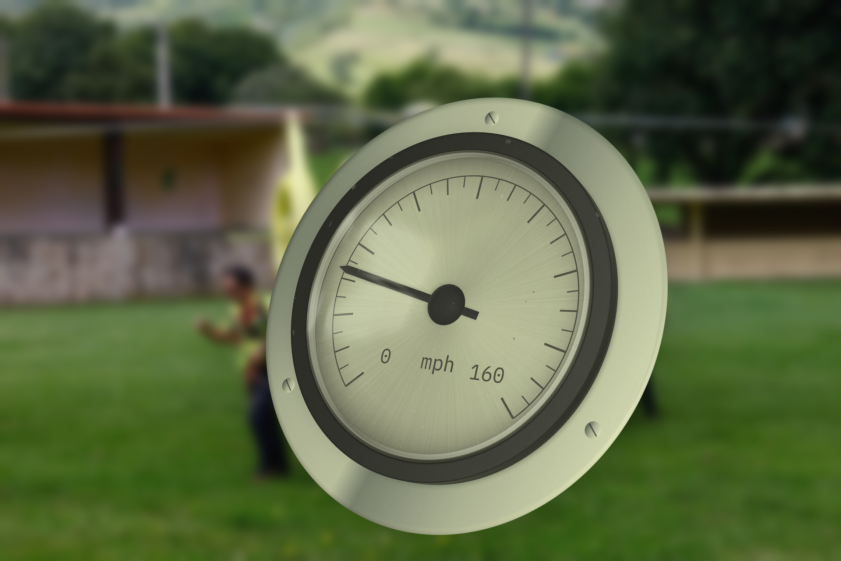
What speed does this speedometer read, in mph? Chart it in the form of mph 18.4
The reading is mph 32.5
